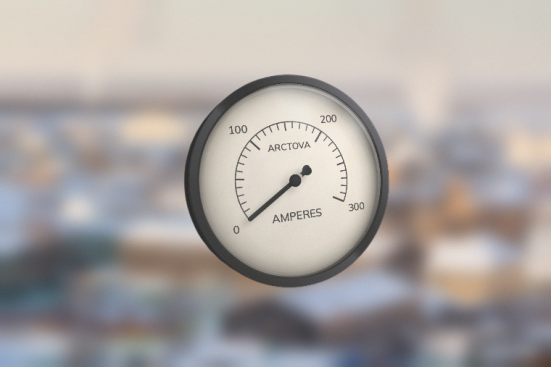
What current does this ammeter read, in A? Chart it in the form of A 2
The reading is A 0
